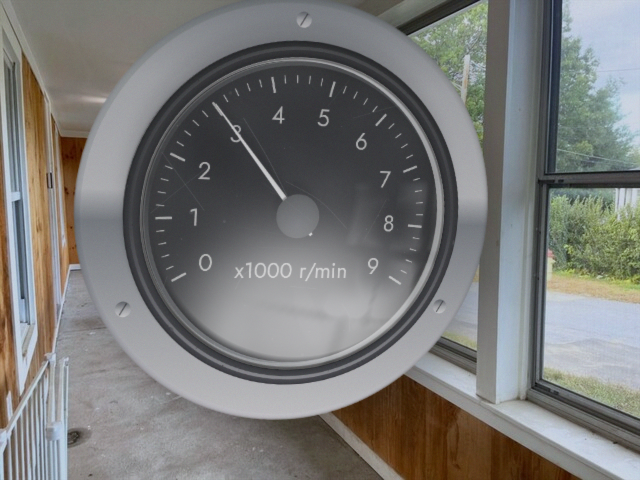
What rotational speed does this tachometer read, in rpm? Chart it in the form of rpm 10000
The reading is rpm 3000
